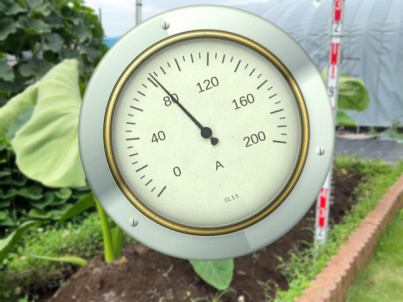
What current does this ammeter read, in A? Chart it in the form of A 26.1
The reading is A 82.5
